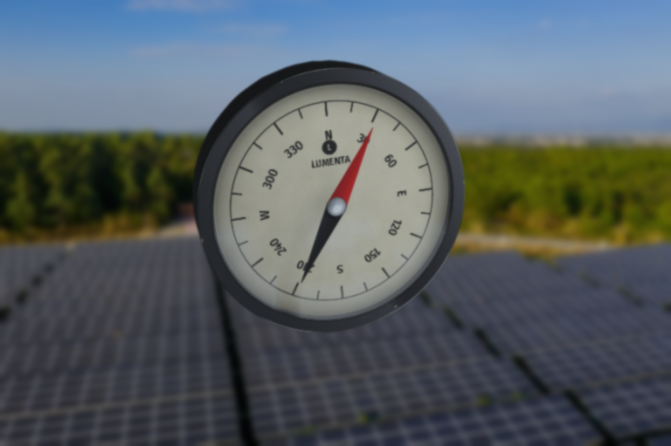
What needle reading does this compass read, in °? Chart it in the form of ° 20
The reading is ° 30
